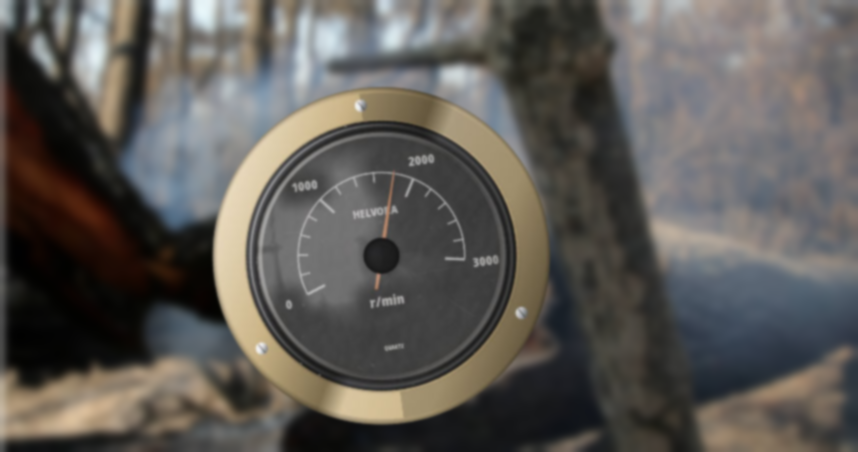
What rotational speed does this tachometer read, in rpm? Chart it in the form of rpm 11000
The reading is rpm 1800
